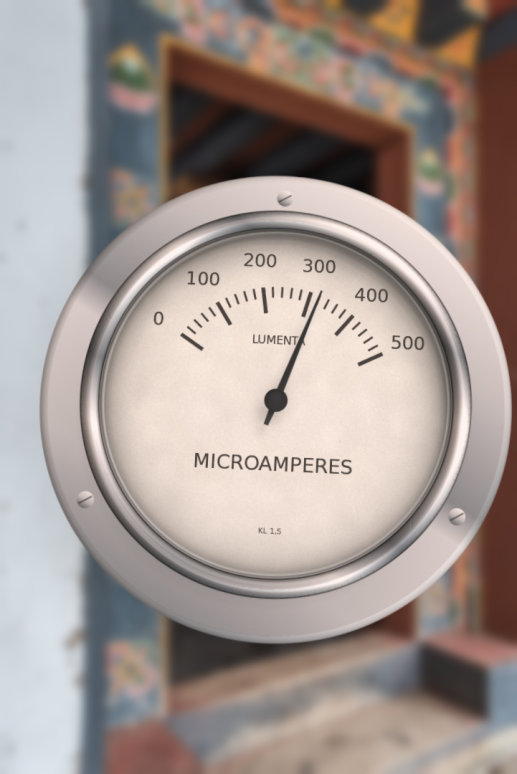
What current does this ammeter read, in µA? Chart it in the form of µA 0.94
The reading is µA 320
